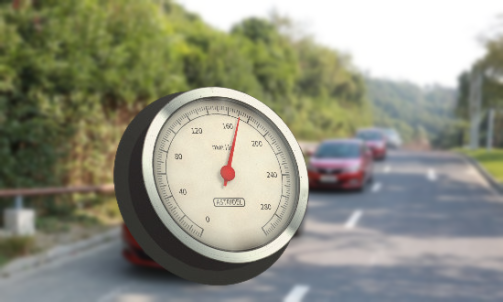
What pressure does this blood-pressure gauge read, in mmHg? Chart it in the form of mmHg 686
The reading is mmHg 170
